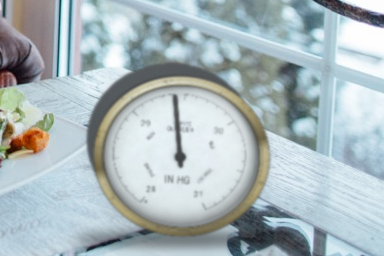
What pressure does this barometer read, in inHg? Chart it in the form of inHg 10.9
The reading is inHg 29.4
